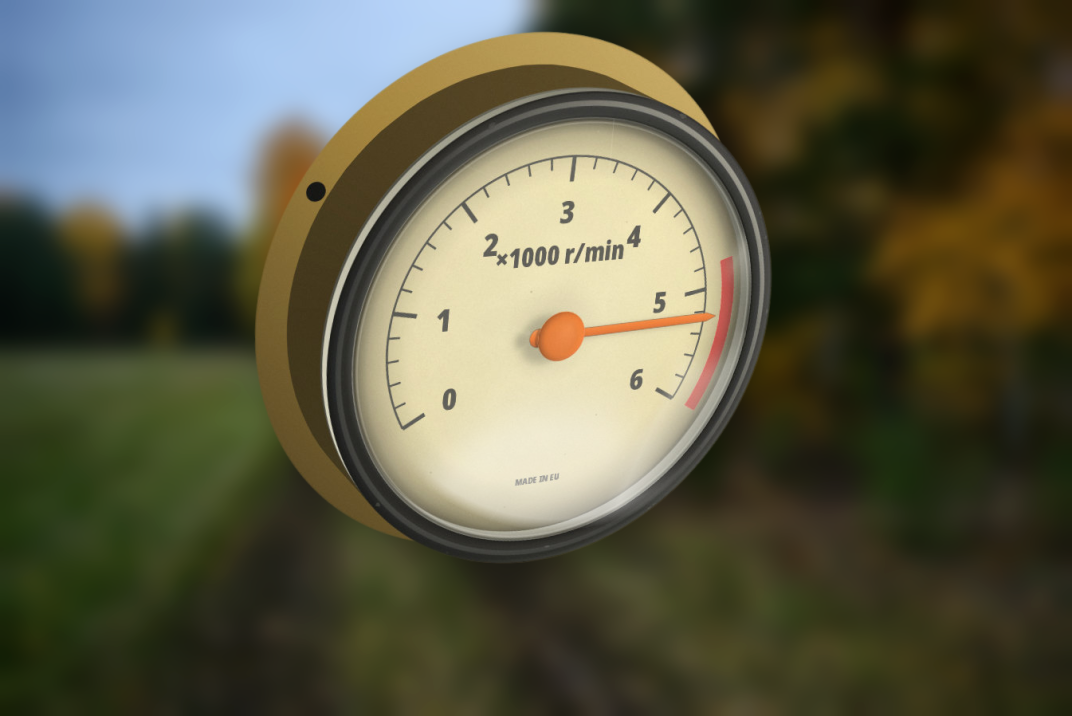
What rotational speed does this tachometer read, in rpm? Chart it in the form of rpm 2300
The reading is rpm 5200
